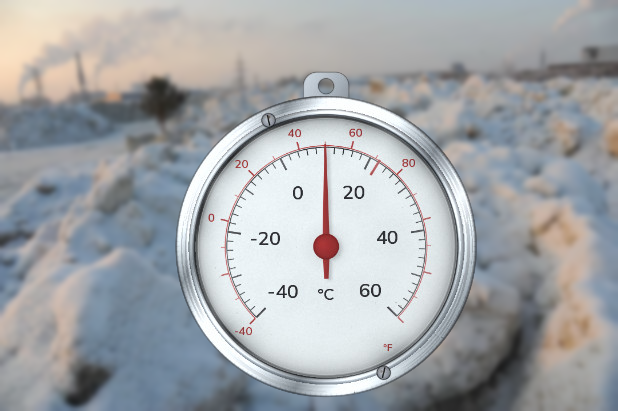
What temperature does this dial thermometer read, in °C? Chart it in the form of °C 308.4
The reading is °C 10
